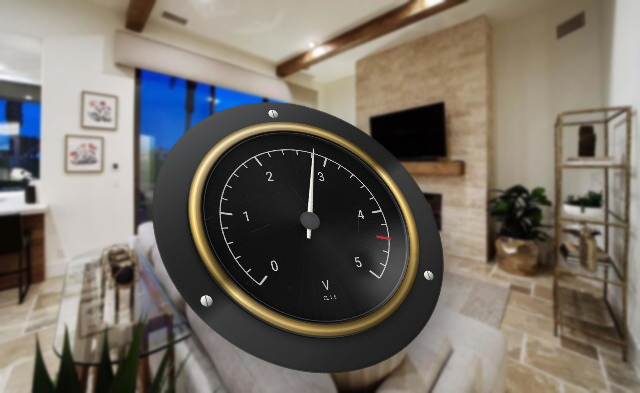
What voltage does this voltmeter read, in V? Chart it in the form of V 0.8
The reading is V 2.8
